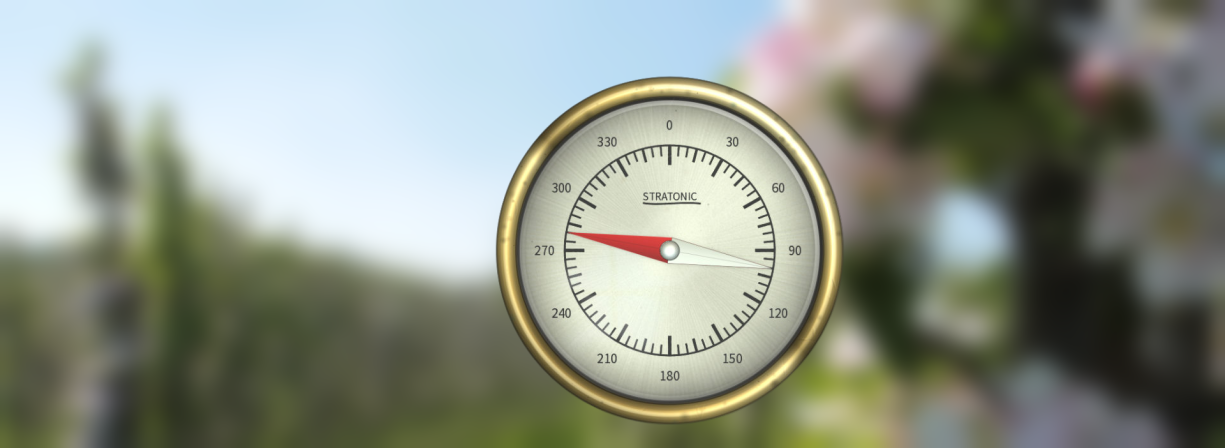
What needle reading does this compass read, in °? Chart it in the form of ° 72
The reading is ° 280
